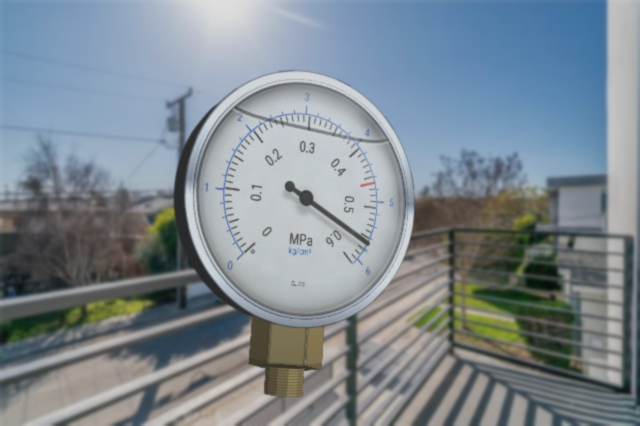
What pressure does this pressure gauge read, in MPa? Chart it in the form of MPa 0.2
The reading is MPa 0.56
